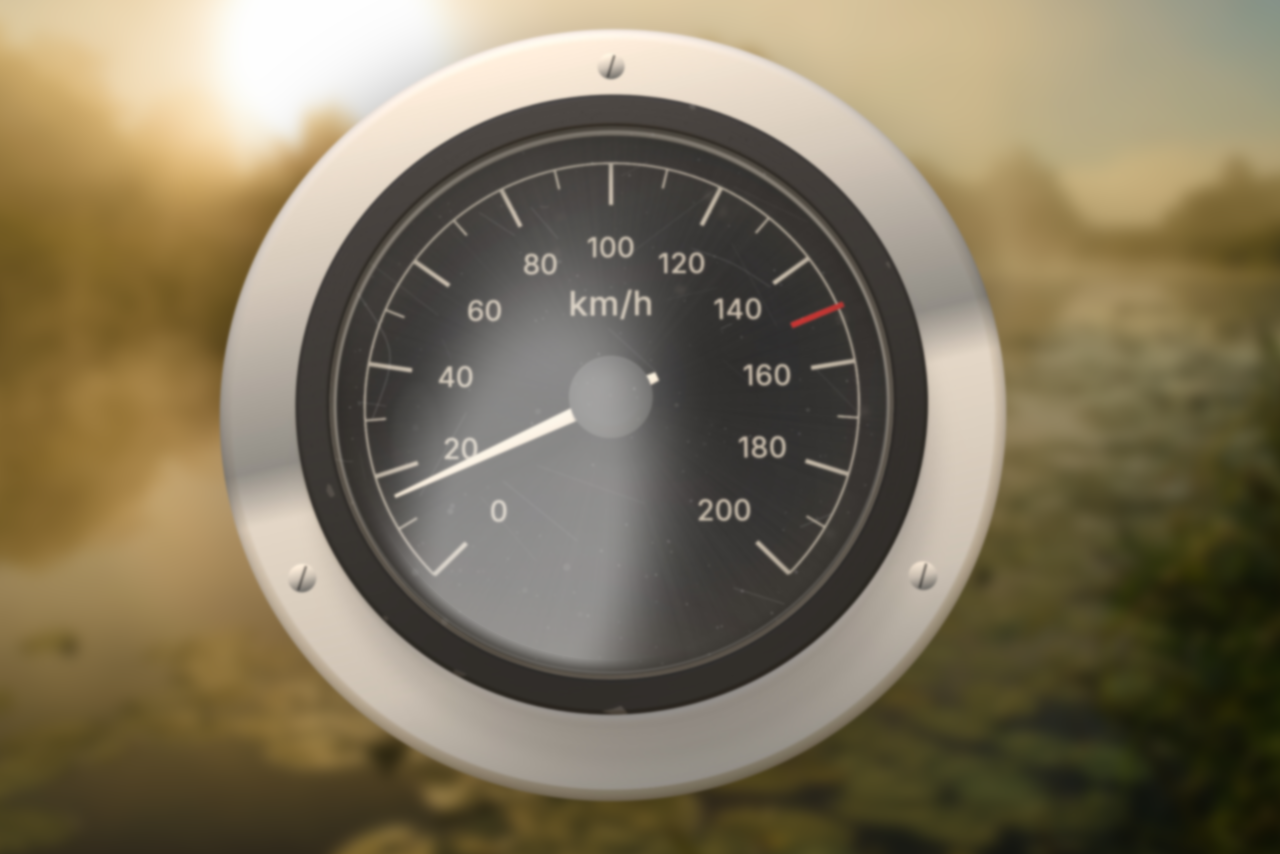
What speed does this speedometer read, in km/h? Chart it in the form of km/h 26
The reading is km/h 15
